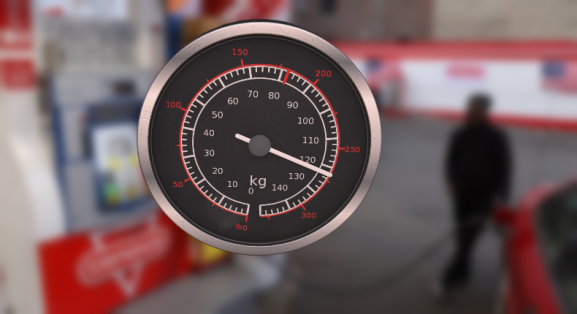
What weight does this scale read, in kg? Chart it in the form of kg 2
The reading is kg 122
